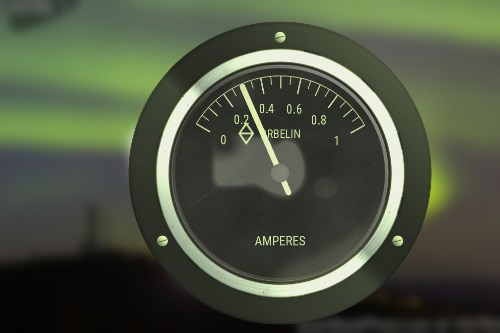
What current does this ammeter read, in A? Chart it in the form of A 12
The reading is A 0.3
